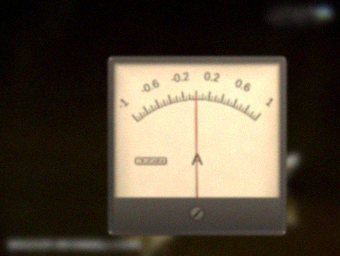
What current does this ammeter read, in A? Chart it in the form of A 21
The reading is A 0
